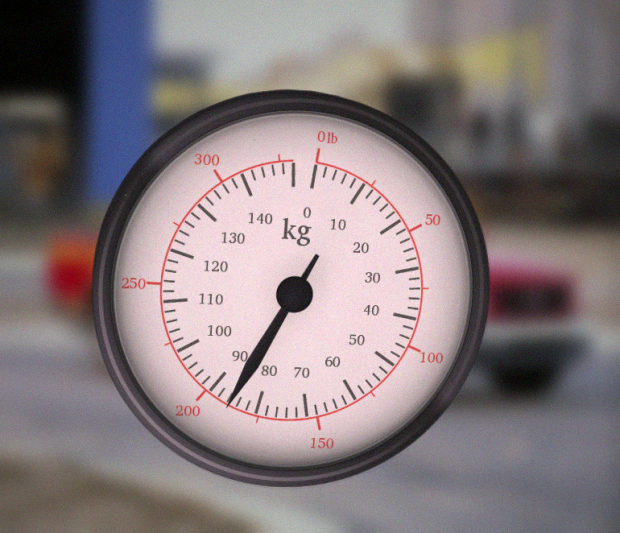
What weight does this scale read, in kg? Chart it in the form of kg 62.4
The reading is kg 86
